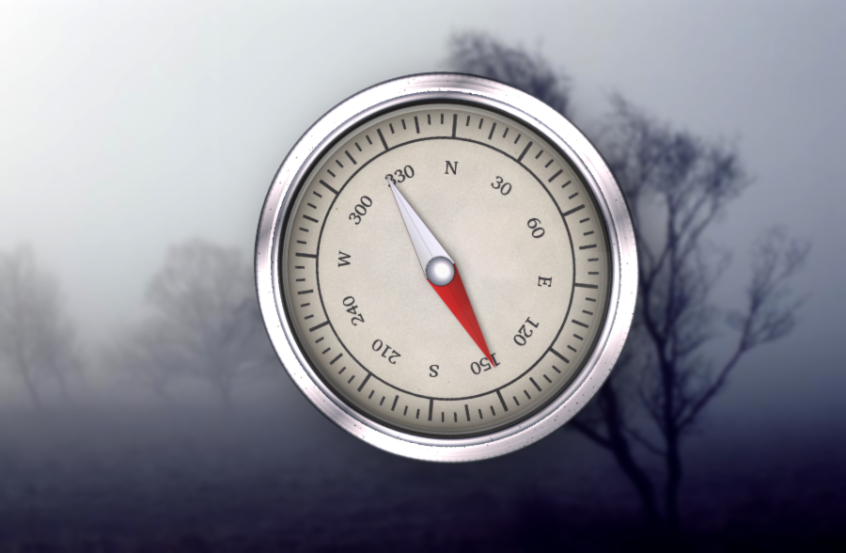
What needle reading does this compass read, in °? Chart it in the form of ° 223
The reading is ° 145
